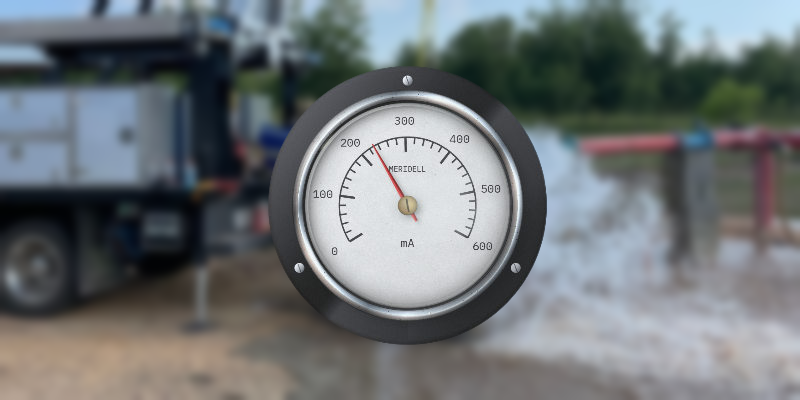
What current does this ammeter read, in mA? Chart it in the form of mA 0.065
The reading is mA 230
